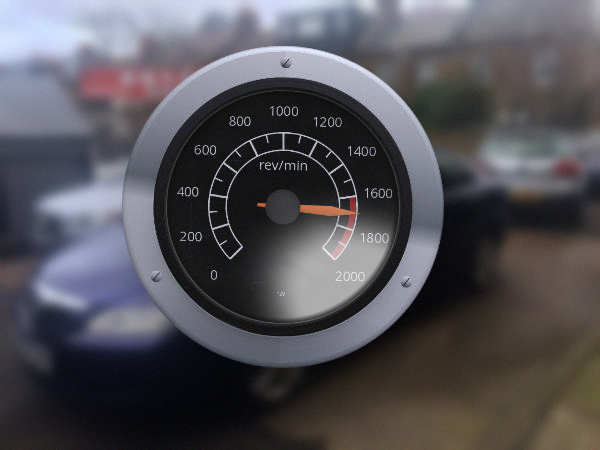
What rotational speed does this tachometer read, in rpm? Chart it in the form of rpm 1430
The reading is rpm 1700
